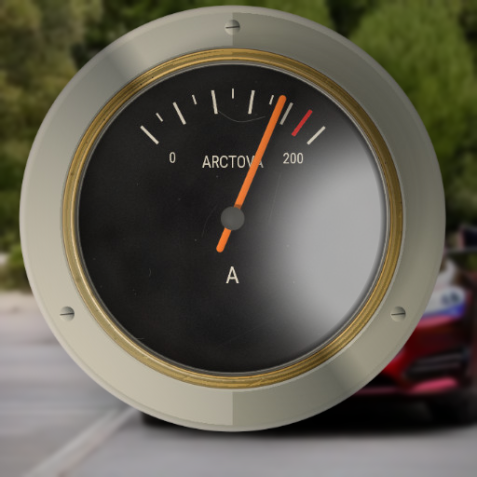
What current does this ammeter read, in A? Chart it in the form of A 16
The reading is A 150
